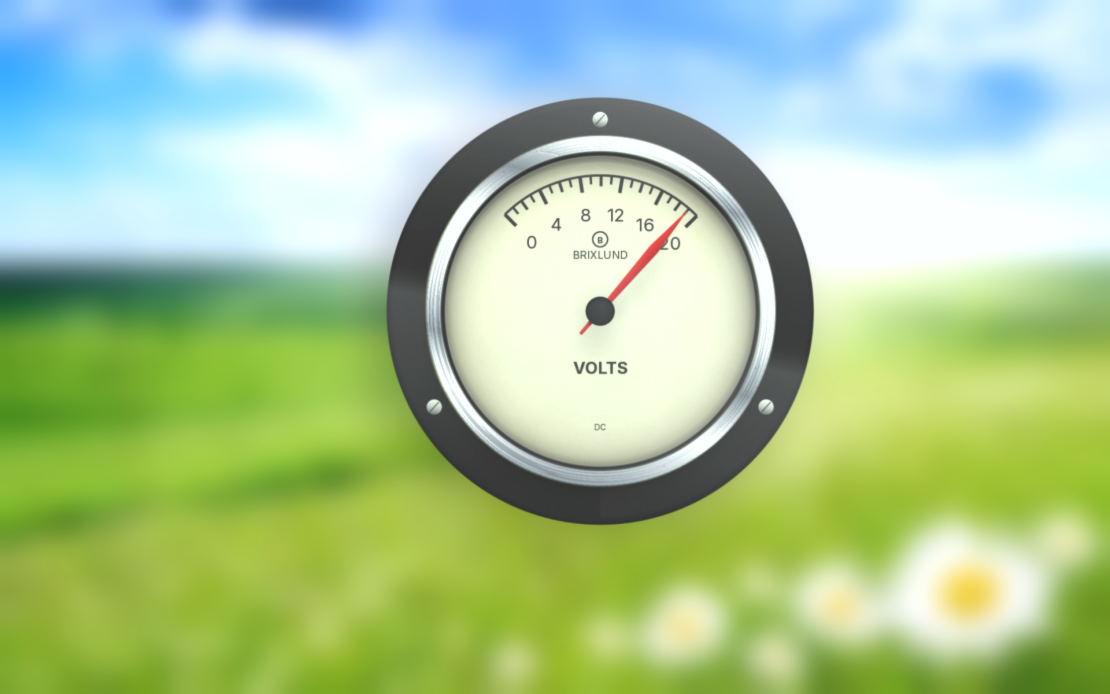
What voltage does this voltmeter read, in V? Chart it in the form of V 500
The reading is V 19
